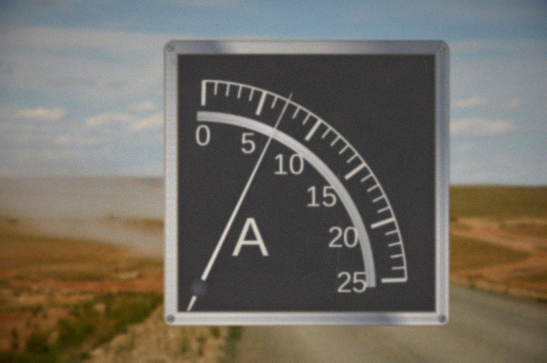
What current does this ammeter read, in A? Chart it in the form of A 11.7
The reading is A 7
